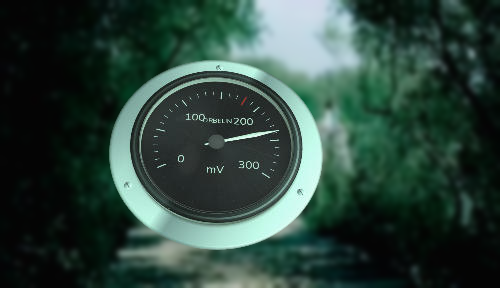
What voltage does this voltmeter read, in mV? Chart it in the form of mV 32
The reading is mV 240
